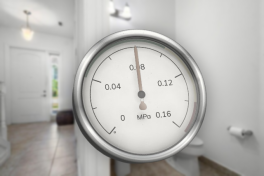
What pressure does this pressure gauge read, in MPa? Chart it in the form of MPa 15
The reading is MPa 0.08
